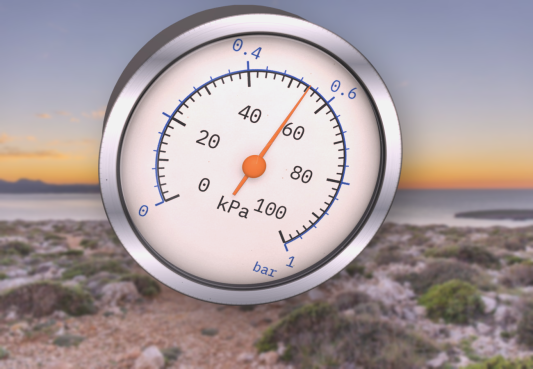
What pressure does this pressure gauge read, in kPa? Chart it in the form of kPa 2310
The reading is kPa 54
